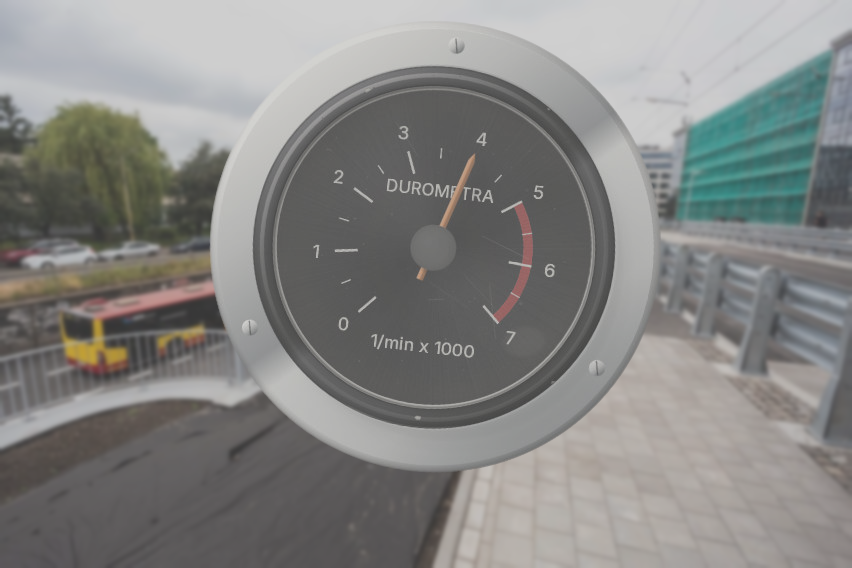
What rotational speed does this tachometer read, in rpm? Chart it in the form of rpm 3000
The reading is rpm 4000
